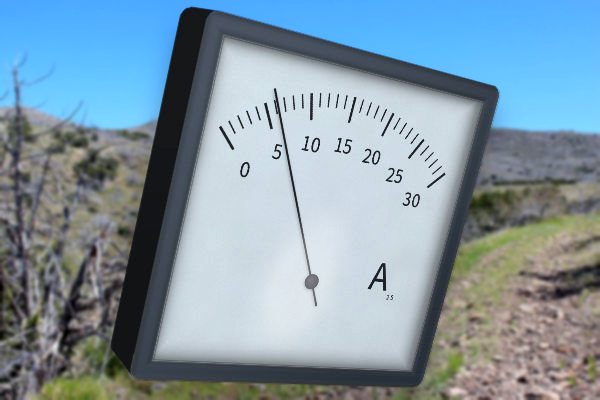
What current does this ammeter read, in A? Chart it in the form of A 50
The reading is A 6
